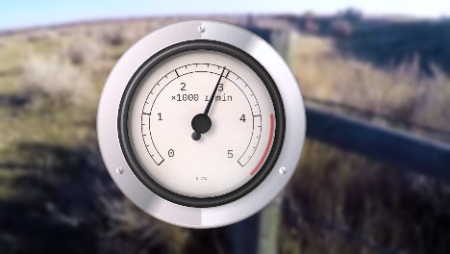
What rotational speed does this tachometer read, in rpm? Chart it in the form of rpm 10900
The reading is rpm 2900
